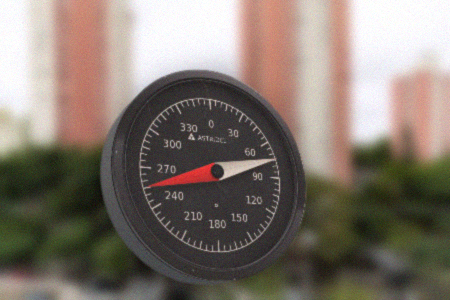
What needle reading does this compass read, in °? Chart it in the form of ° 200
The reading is ° 255
